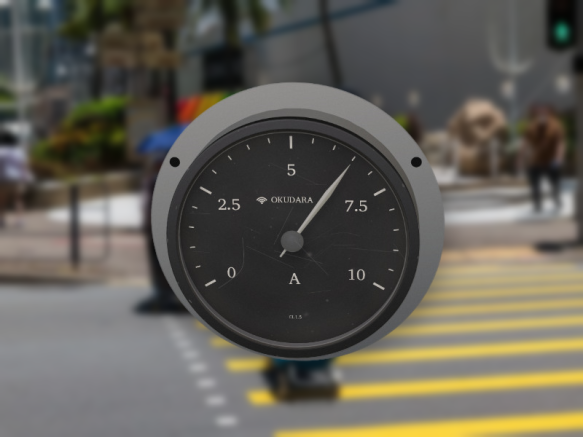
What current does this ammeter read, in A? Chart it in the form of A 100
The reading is A 6.5
